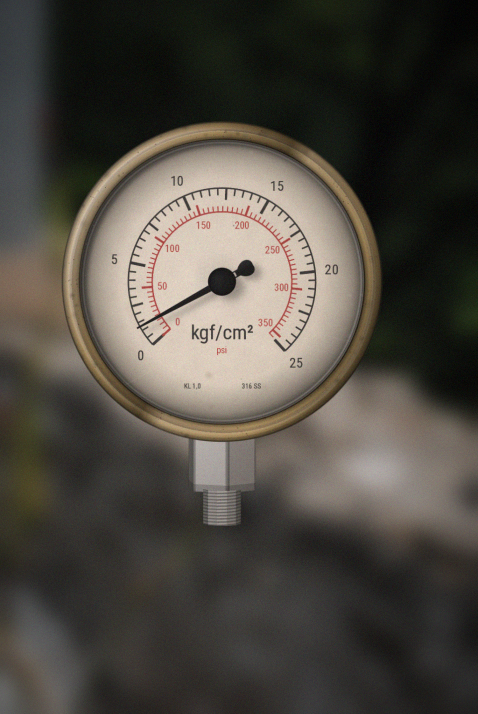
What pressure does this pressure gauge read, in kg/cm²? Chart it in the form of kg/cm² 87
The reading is kg/cm² 1.25
